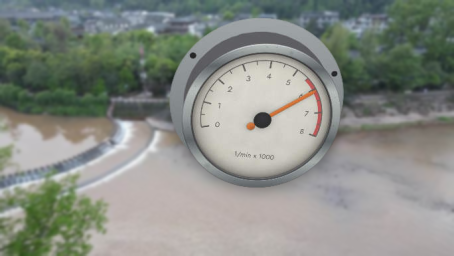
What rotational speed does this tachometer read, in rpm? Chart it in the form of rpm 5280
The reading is rpm 6000
